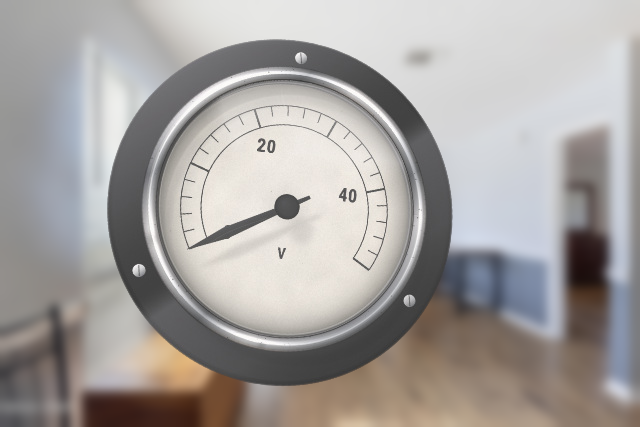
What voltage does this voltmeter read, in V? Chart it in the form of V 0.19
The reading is V 0
